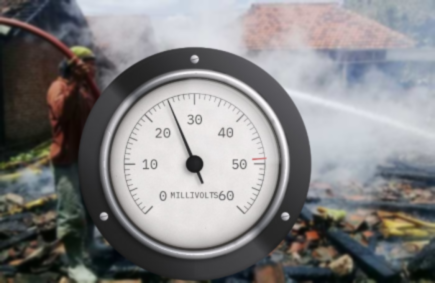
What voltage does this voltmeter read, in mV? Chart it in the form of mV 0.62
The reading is mV 25
